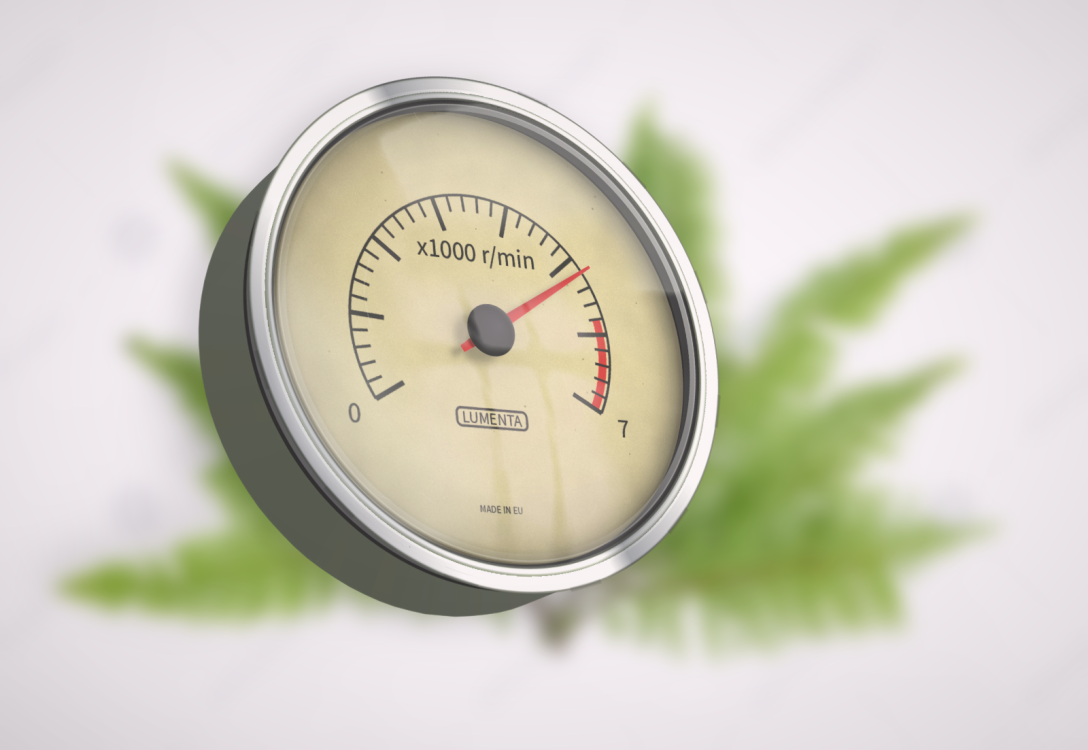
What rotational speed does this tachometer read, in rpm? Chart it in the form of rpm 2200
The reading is rpm 5200
